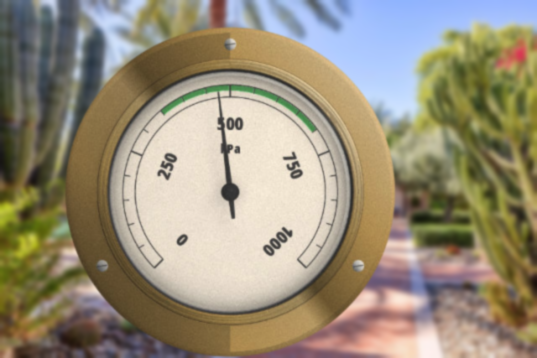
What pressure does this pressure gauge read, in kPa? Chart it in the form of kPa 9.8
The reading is kPa 475
